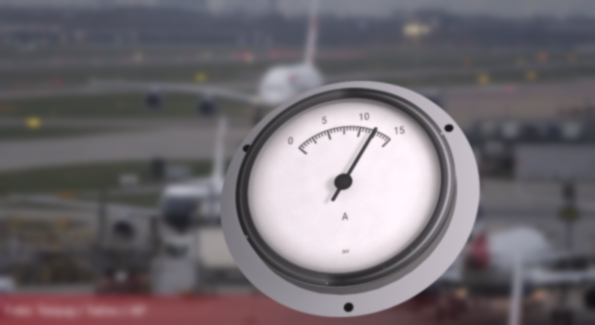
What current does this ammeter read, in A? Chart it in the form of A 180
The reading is A 12.5
